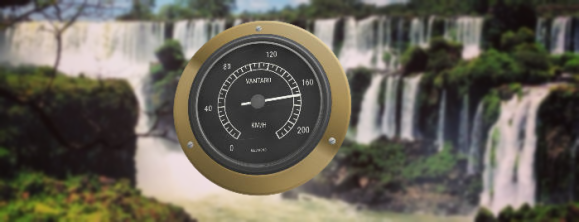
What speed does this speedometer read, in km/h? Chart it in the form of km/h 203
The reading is km/h 170
